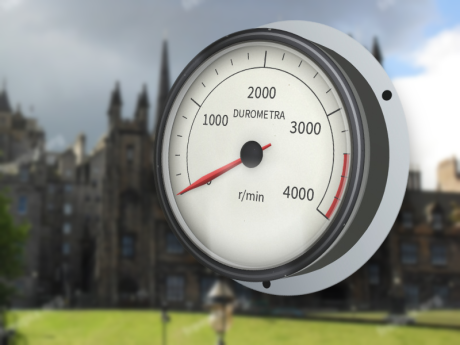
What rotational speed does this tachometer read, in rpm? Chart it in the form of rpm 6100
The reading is rpm 0
